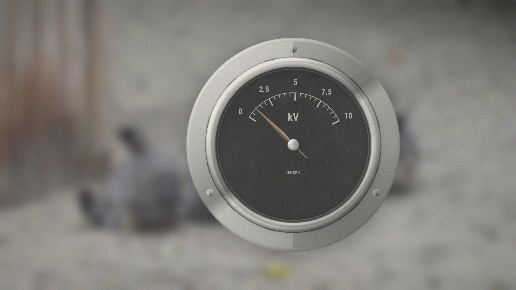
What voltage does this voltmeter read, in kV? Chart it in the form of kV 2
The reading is kV 1
